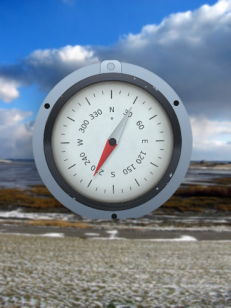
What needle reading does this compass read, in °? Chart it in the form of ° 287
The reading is ° 210
